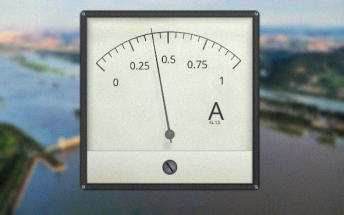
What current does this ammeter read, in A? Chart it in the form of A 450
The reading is A 0.4
